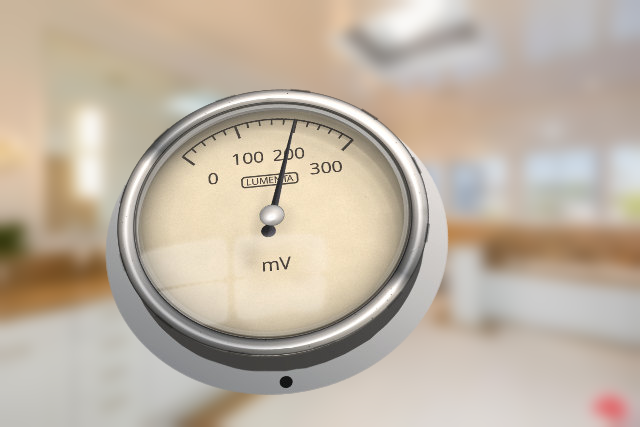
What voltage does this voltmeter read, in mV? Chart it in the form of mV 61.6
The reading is mV 200
